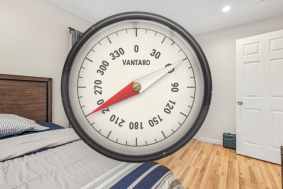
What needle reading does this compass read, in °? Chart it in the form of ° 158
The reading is ° 240
